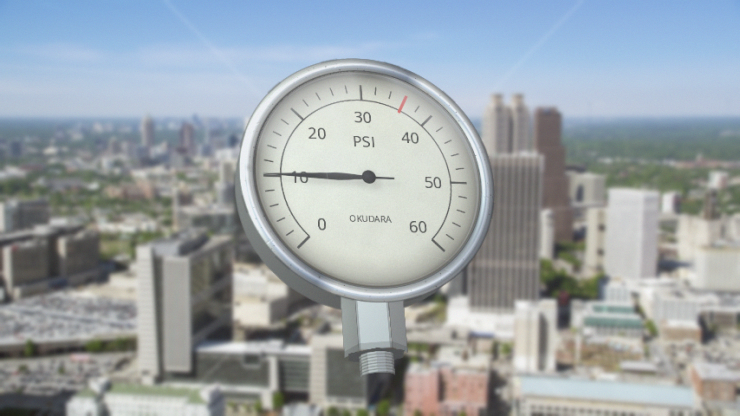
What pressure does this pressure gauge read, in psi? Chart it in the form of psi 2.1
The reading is psi 10
